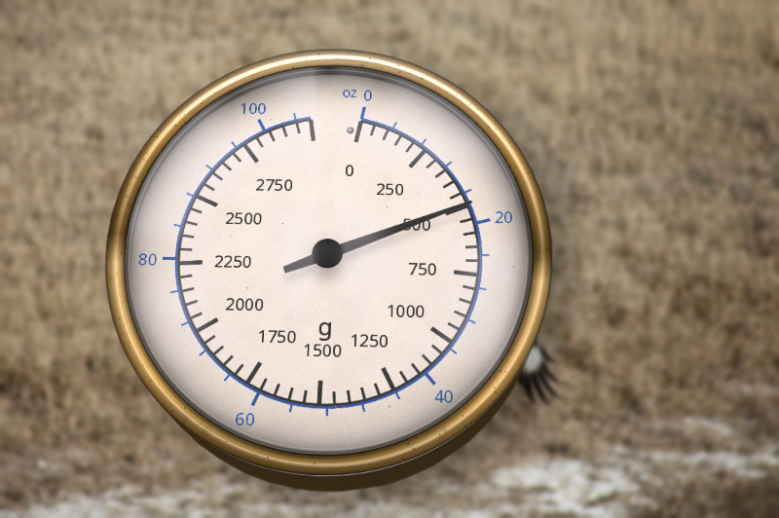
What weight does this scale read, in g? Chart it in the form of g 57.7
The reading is g 500
